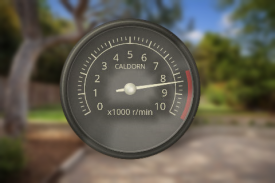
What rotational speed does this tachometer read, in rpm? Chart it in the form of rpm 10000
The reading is rpm 8400
